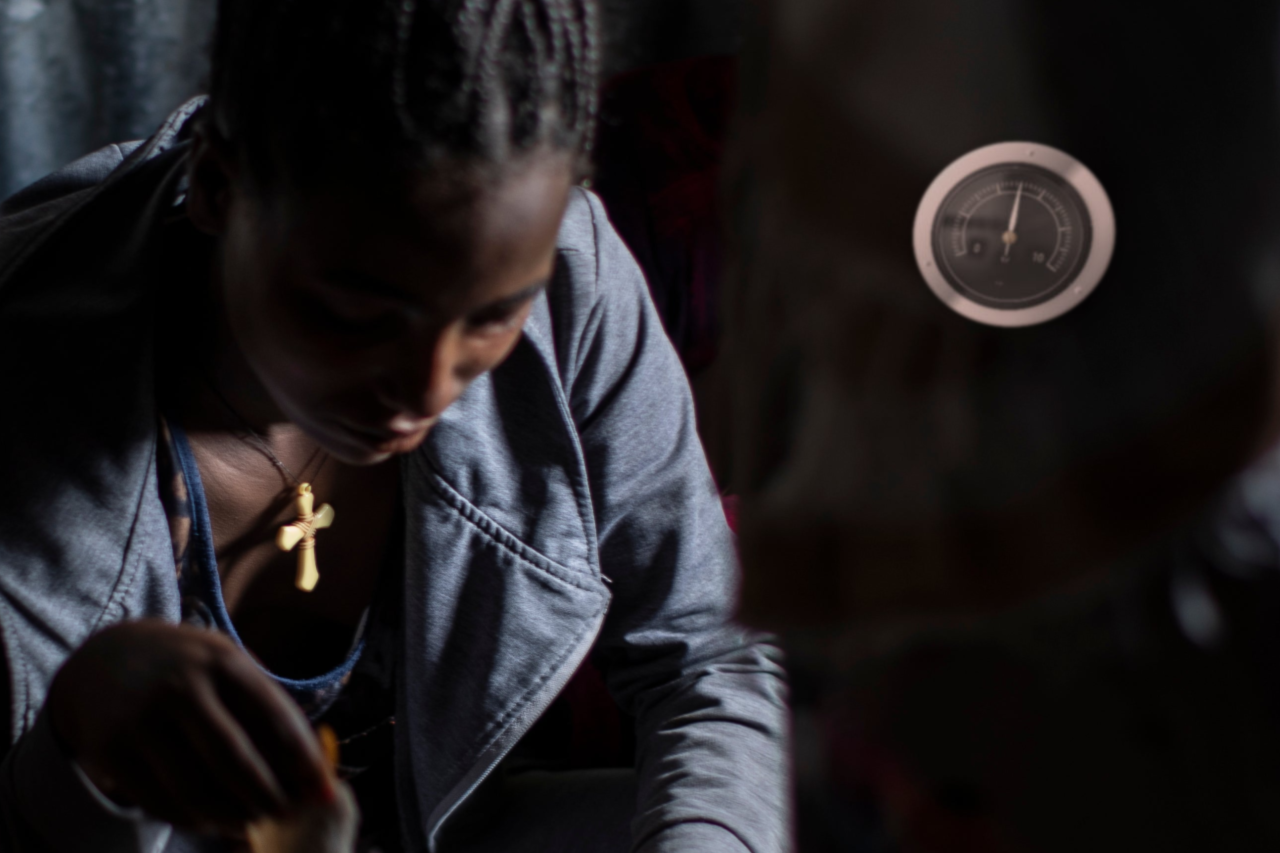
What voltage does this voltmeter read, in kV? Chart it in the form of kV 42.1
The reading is kV 5
